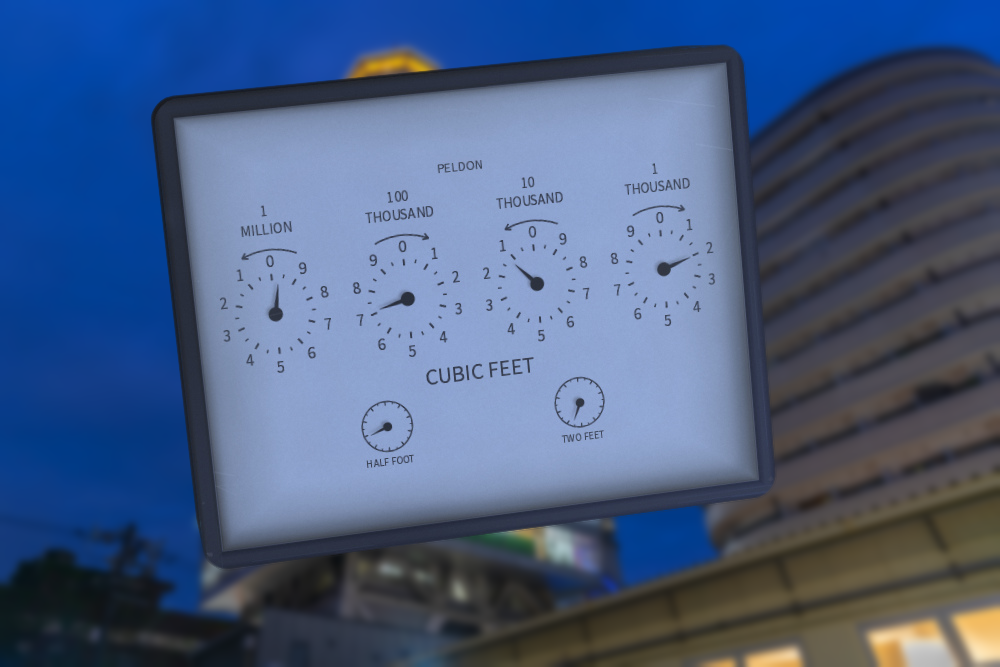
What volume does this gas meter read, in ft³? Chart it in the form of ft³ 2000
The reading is ft³ 971200
